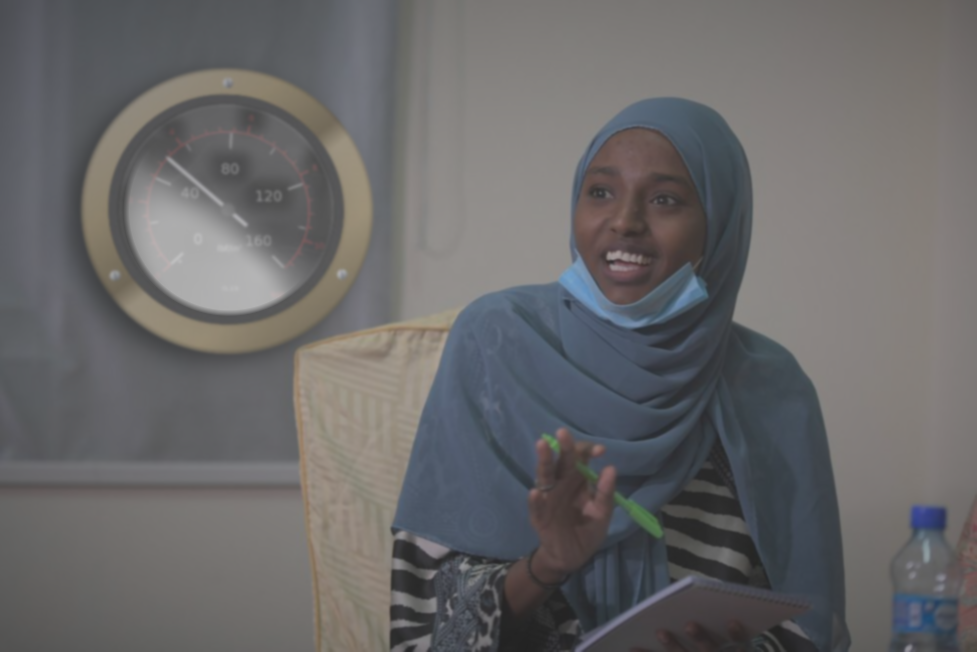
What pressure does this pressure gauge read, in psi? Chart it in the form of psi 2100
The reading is psi 50
